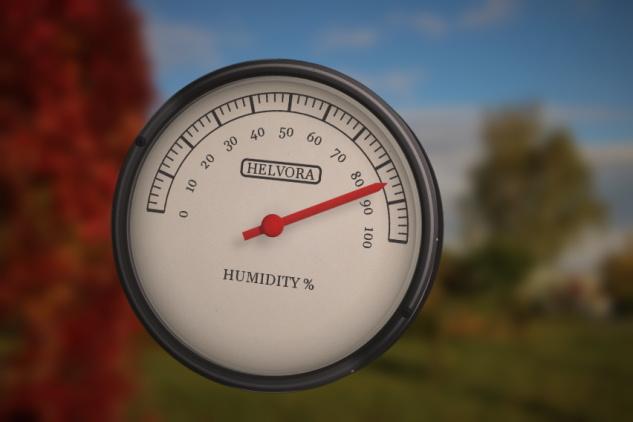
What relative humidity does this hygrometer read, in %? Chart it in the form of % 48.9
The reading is % 85
